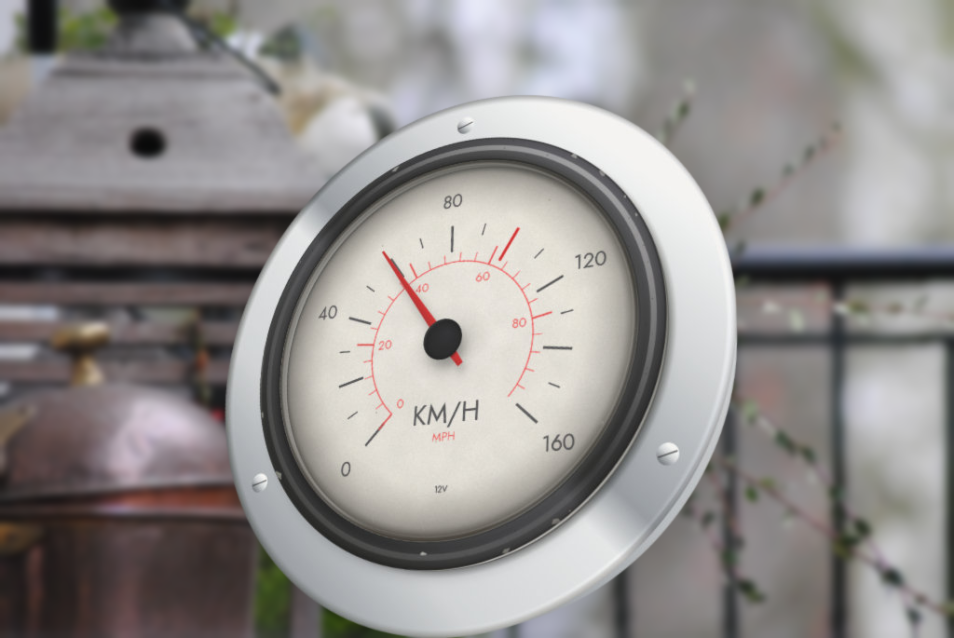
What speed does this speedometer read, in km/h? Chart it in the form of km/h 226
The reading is km/h 60
